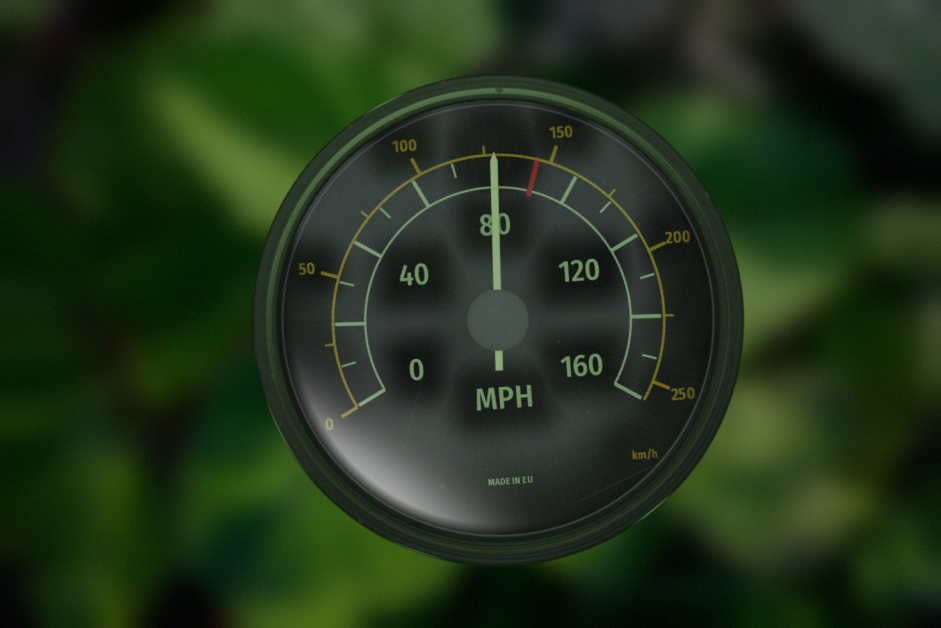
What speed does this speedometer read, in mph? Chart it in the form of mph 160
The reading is mph 80
